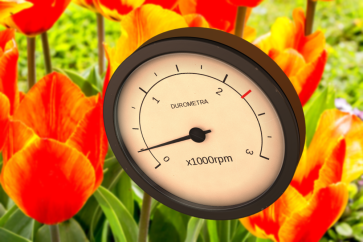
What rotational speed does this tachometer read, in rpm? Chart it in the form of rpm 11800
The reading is rpm 250
